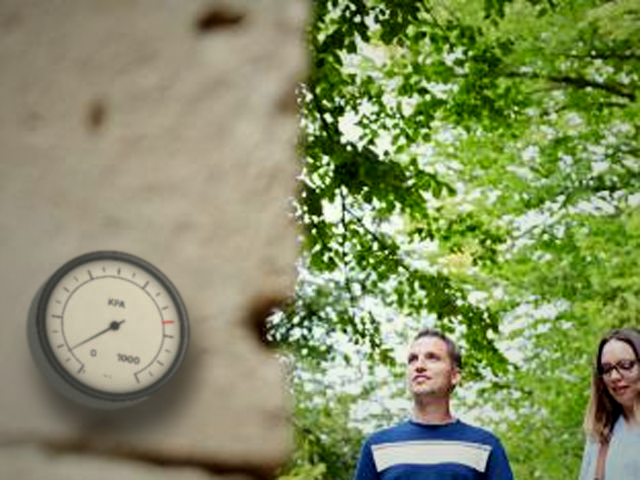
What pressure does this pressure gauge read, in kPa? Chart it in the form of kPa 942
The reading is kPa 75
